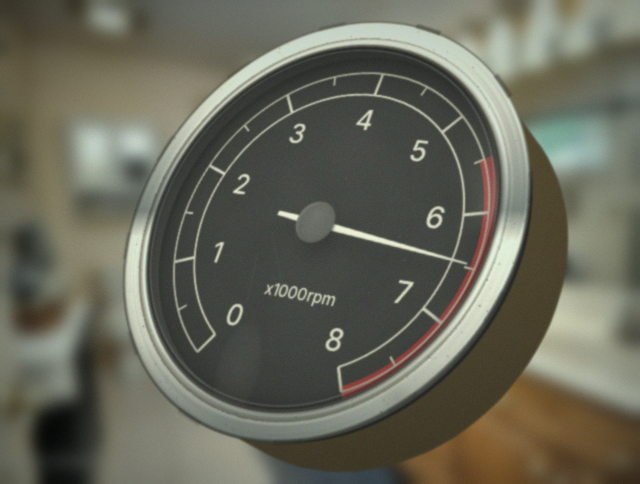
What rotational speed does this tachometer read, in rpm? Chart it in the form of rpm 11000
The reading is rpm 6500
